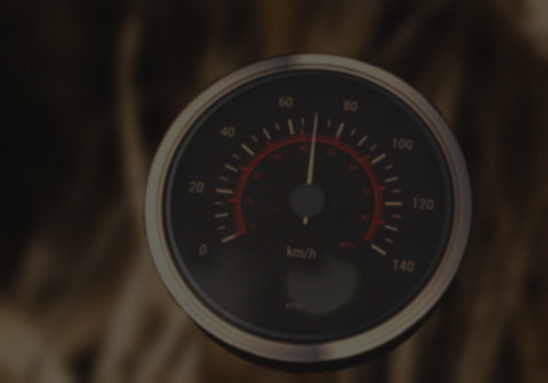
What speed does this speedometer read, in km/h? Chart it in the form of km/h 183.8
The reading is km/h 70
